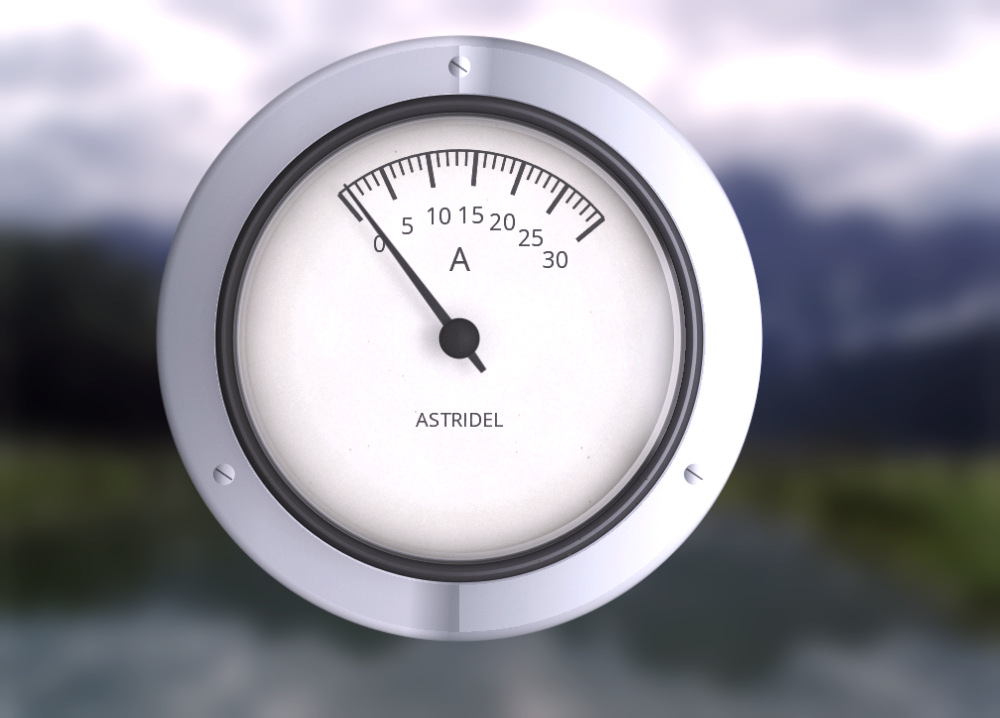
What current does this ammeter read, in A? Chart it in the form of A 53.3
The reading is A 1
